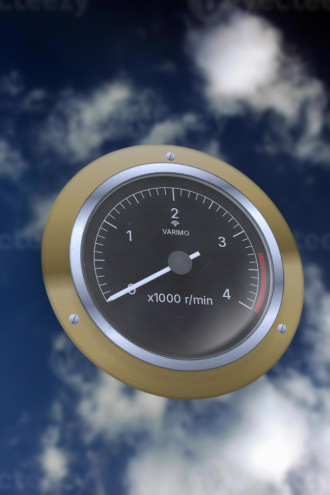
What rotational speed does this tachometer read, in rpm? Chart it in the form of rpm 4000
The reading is rpm 0
